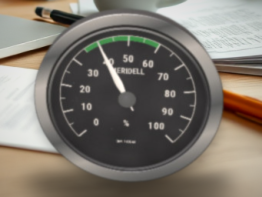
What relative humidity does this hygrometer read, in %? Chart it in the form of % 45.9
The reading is % 40
